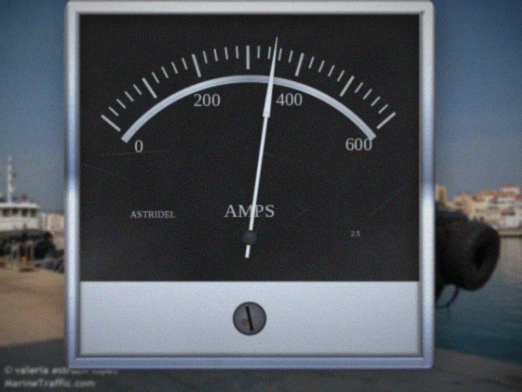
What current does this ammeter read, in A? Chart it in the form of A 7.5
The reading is A 350
